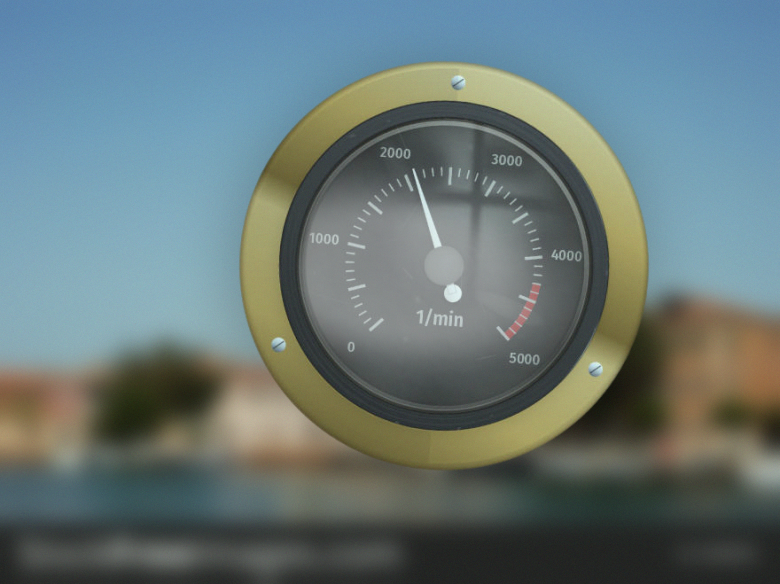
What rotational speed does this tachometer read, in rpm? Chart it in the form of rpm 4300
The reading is rpm 2100
